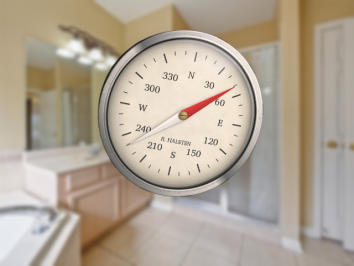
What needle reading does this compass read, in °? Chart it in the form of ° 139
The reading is ° 50
